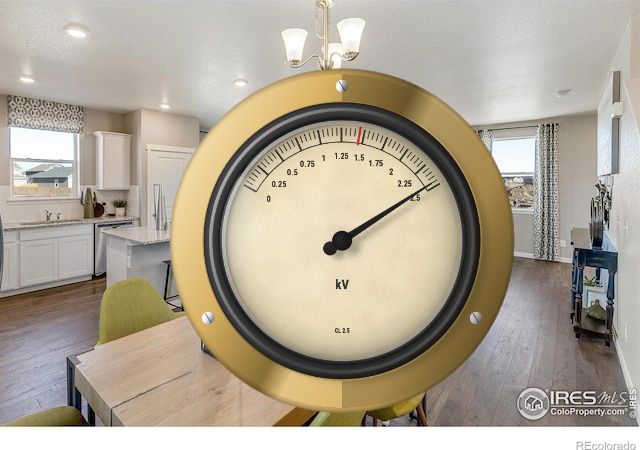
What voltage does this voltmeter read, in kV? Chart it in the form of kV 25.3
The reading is kV 2.45
